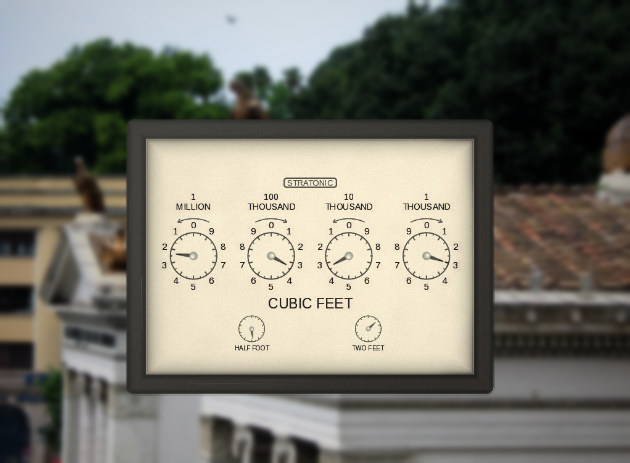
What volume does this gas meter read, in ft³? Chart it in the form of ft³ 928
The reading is ft³ 233300
